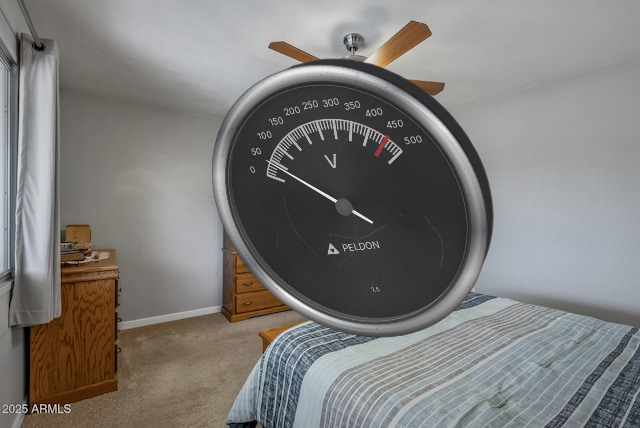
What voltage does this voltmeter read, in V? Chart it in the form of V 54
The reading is V 50
